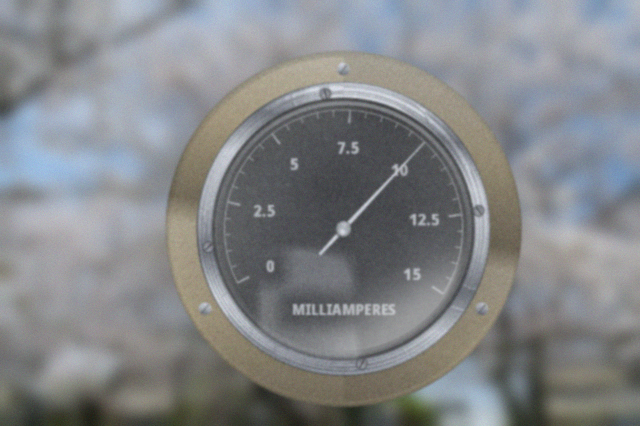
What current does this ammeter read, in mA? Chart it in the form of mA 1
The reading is mA 10
